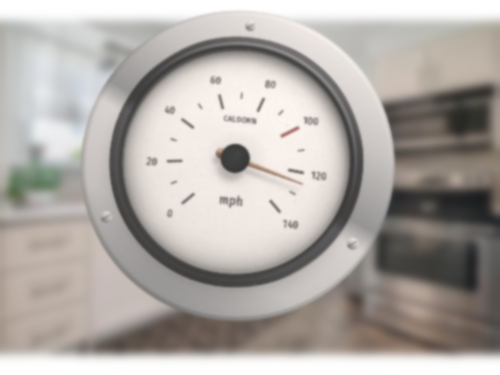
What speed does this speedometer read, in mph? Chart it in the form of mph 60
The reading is mph 125
